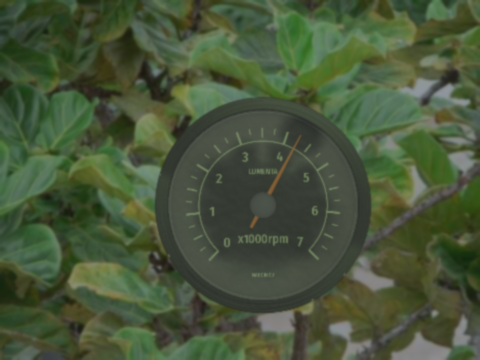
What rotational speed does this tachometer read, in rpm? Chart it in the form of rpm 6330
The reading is rpm 4250
